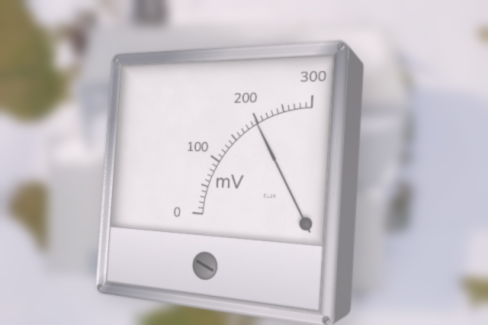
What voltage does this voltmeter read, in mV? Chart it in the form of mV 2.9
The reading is mV 200
